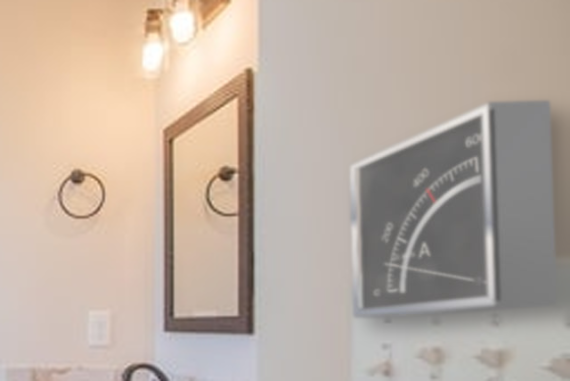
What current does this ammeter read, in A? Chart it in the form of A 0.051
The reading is A 100
